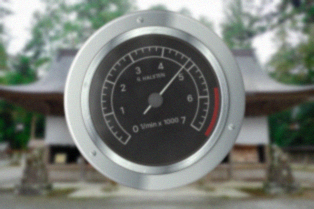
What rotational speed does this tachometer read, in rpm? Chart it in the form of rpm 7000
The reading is rpm 4800
